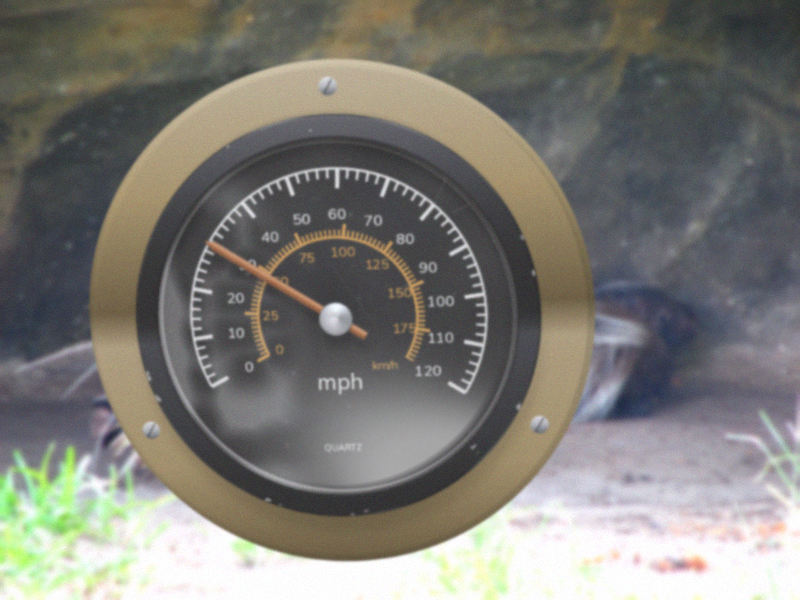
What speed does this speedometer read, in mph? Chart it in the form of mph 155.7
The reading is mph 30
